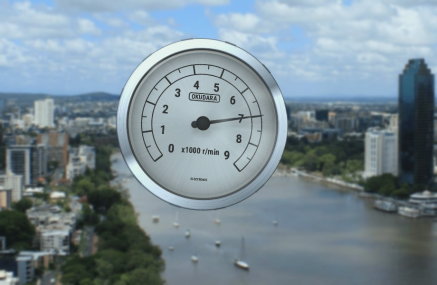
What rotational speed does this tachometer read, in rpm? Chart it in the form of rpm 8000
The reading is rpm 7000
